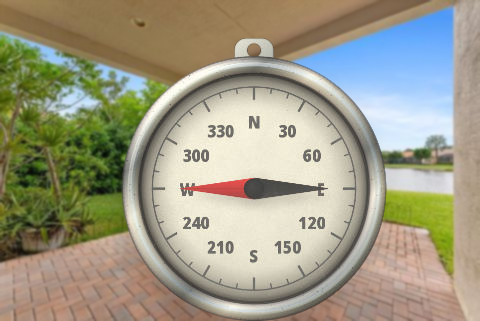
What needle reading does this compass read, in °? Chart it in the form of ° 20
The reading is ° 270
